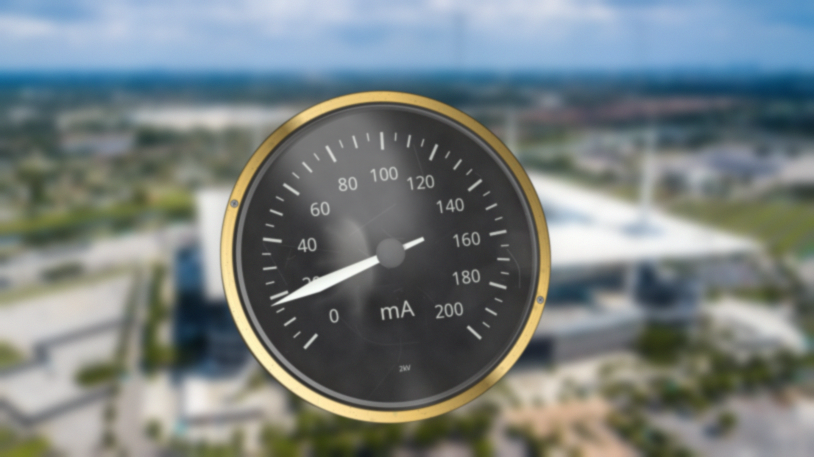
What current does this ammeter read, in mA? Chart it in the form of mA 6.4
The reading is mA 17.5
